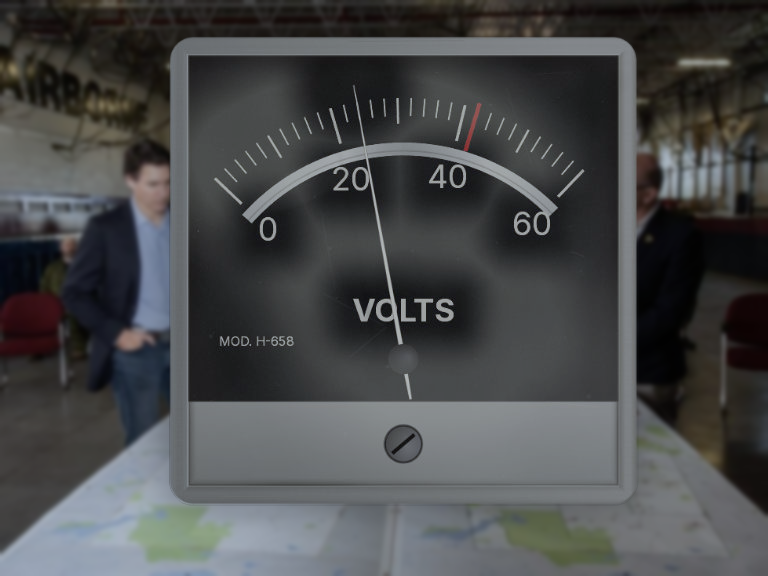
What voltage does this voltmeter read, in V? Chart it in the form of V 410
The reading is V 24
